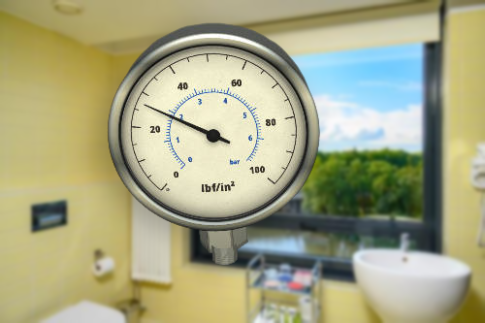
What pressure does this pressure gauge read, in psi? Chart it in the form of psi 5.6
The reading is psi 27.5
